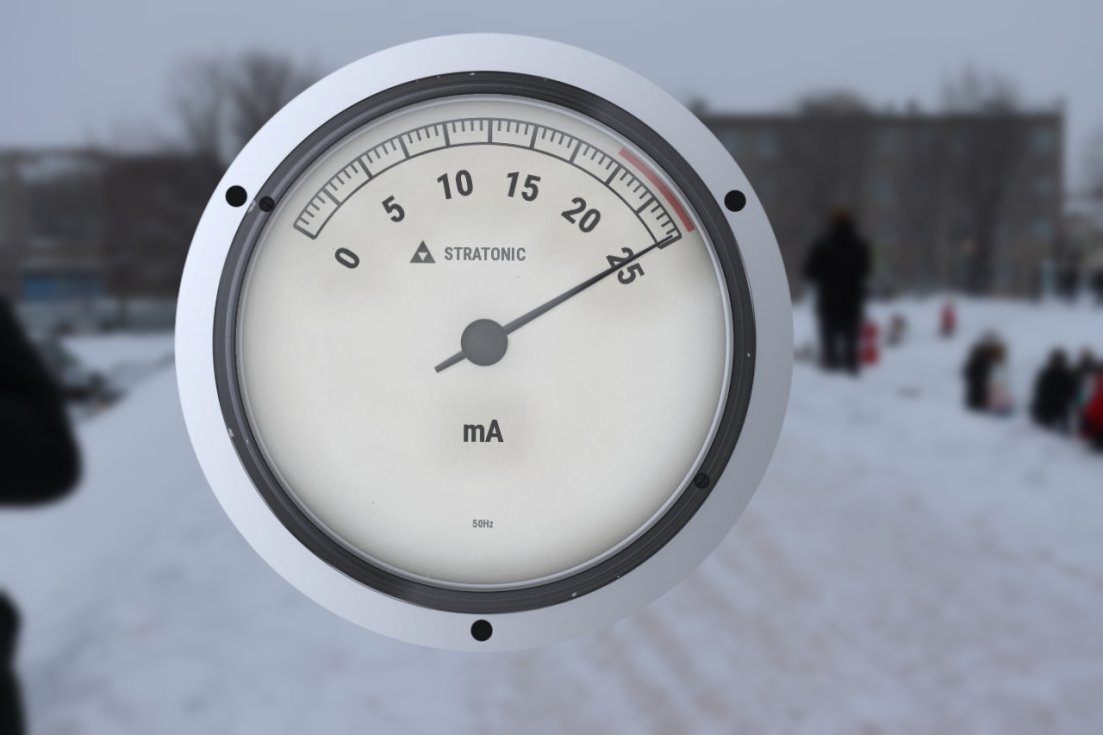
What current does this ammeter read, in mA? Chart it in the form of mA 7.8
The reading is mA 24.75
